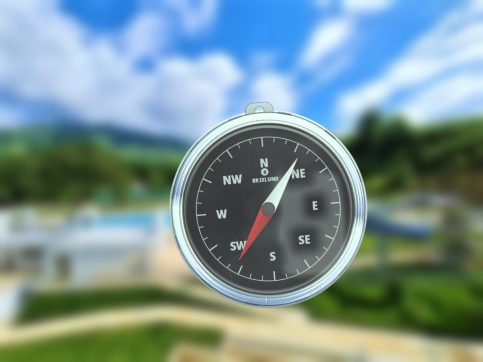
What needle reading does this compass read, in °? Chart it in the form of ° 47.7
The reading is ° 215
